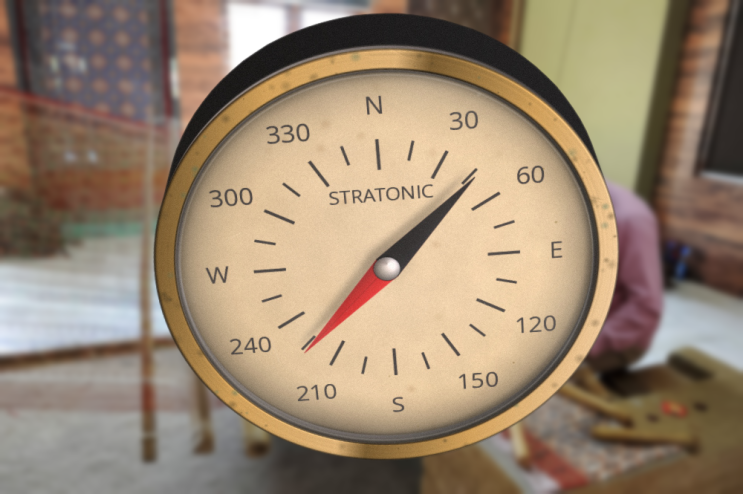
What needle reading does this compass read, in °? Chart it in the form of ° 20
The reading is ° 225
